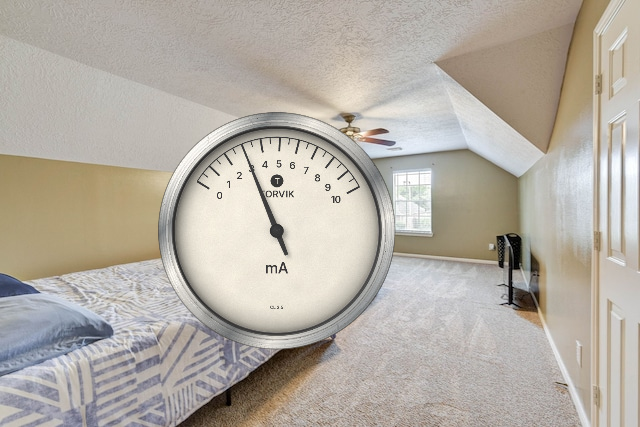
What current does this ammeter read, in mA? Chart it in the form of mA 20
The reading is mA 3
